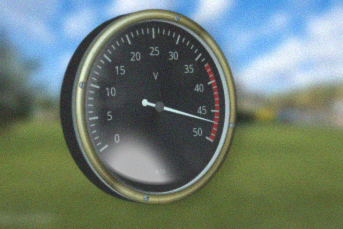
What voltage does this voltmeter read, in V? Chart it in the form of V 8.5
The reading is V 47
